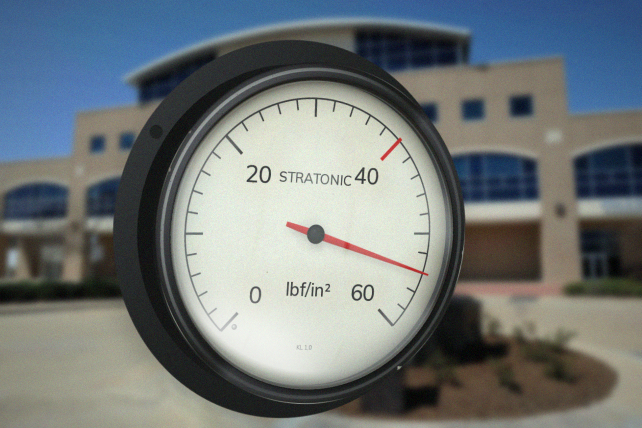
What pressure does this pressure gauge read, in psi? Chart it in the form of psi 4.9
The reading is psi 54
